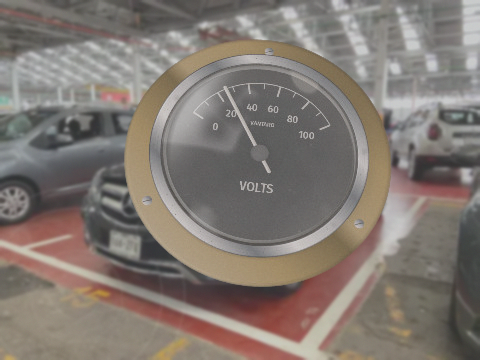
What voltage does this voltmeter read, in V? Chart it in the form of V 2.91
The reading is V 25
